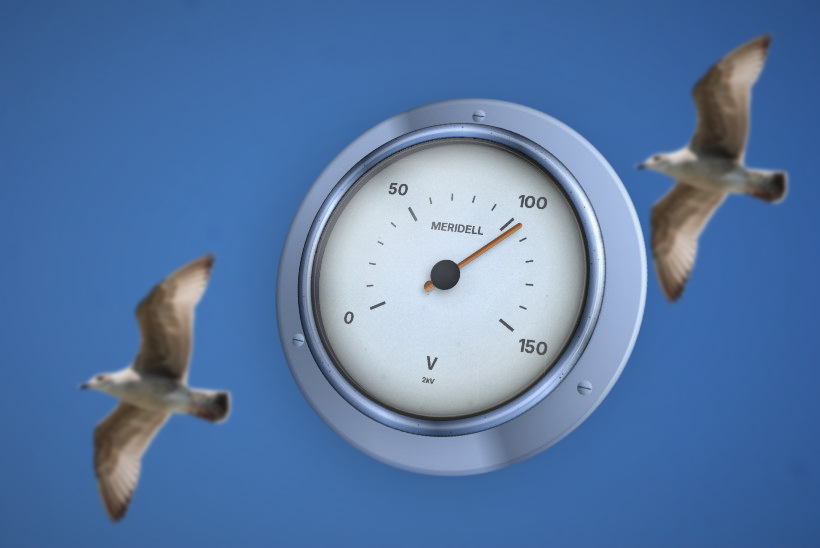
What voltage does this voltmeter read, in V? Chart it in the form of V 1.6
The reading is V 105
